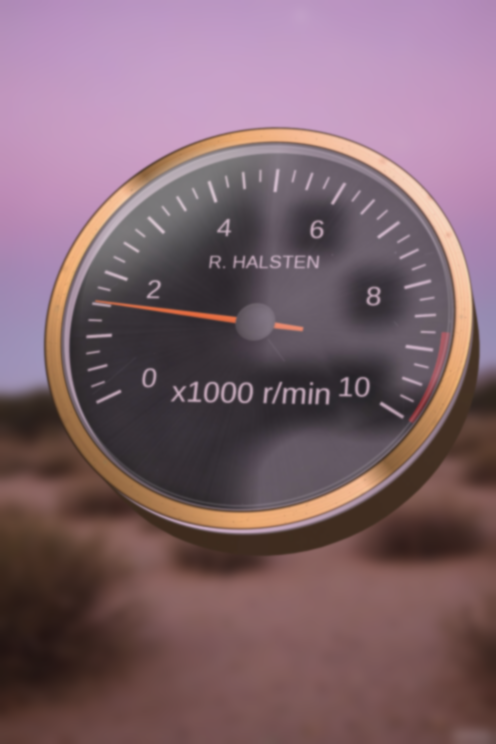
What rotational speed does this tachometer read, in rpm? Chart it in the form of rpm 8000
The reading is rpm 1500
